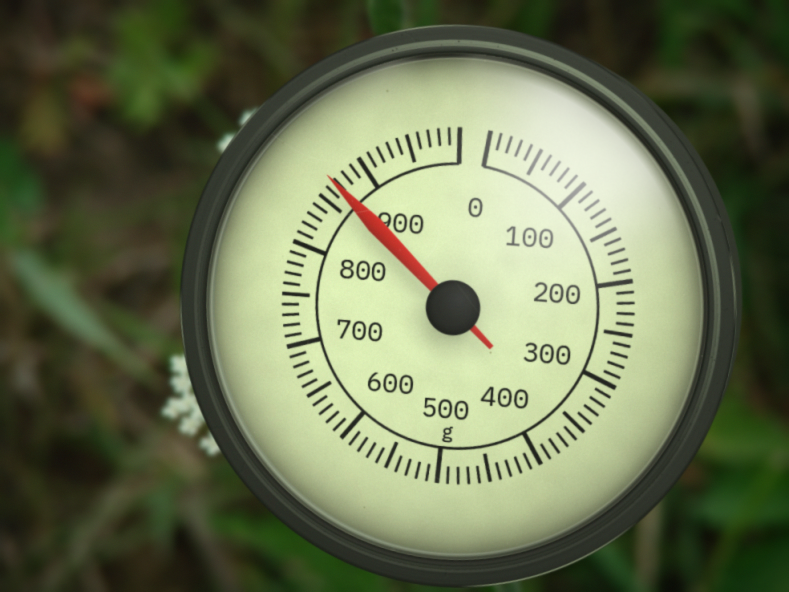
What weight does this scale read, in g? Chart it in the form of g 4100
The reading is g 870
